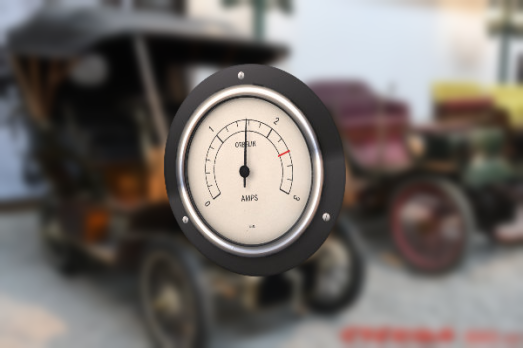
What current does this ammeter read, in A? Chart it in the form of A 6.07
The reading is A 1.6
